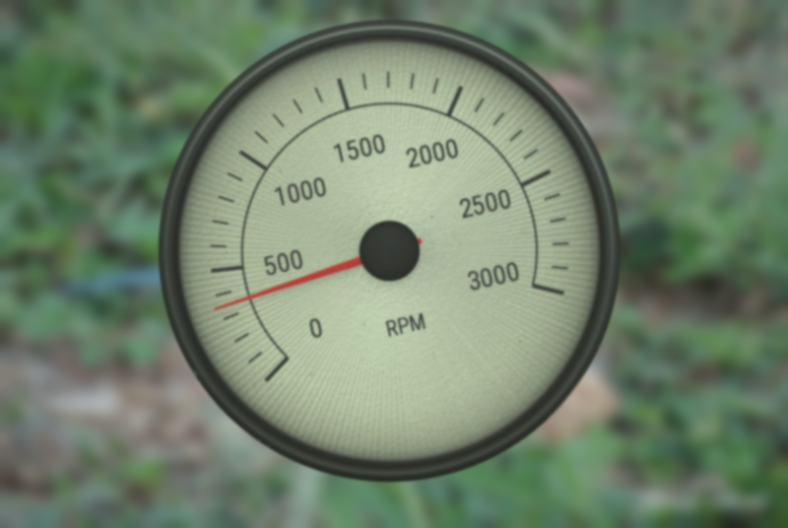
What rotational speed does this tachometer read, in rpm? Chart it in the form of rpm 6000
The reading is rpm 350
